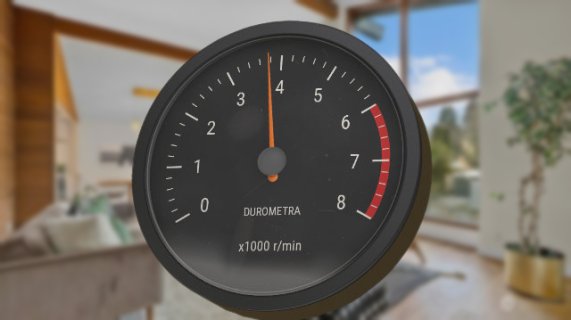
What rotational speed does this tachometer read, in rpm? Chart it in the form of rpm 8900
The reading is rpm 3800
